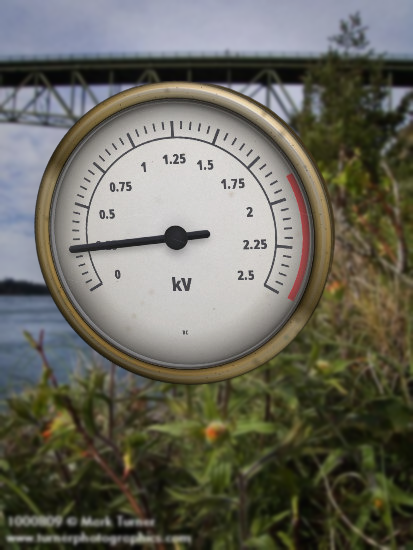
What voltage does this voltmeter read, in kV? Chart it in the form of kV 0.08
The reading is kV 0.25
